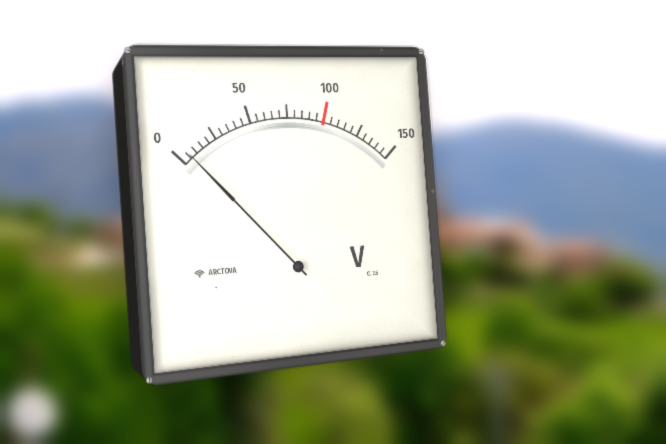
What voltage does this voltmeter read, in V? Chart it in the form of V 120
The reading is V 5
